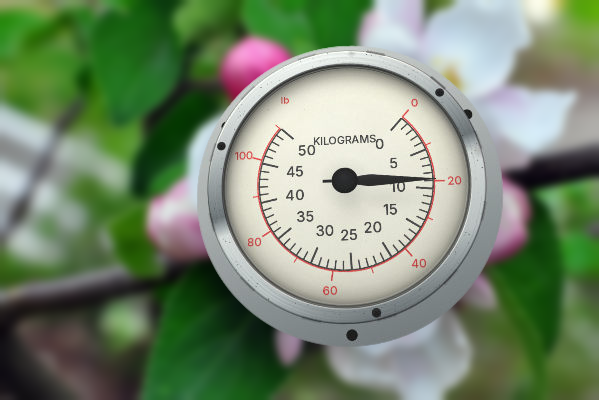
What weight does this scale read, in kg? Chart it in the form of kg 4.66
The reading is kg 9
